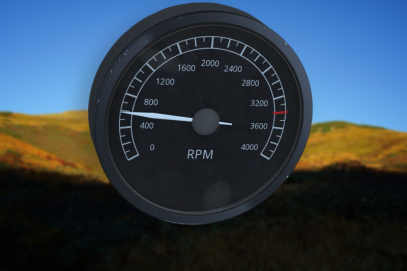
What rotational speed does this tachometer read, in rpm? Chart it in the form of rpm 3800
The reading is rpm 600
